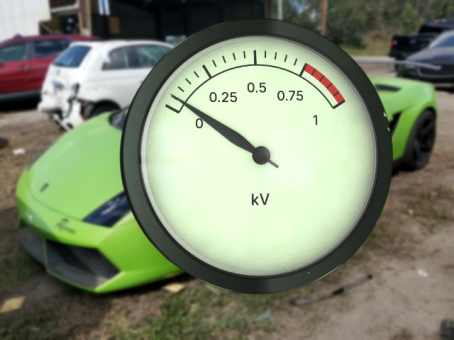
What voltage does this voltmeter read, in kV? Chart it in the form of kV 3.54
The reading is kV 0.05
